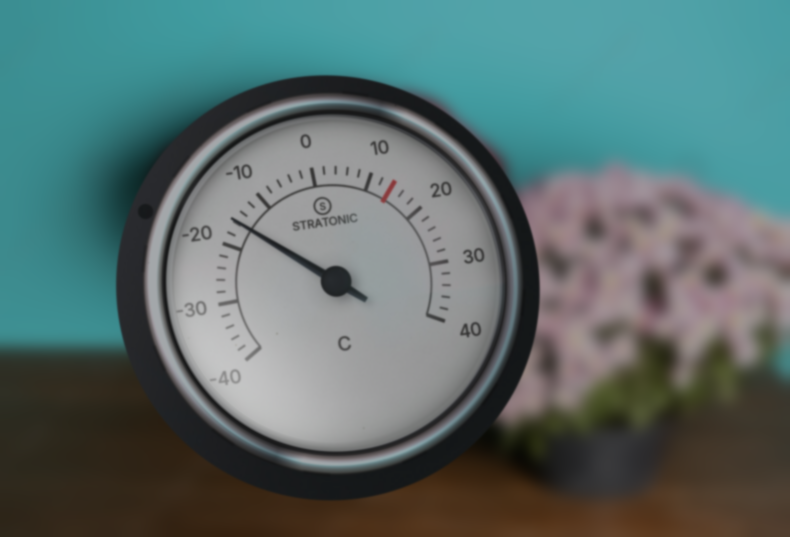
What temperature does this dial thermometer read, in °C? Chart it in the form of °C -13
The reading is °C -16
